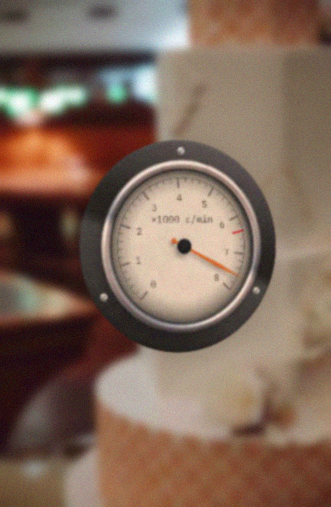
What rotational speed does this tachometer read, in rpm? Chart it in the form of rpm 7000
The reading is rpm 7600
